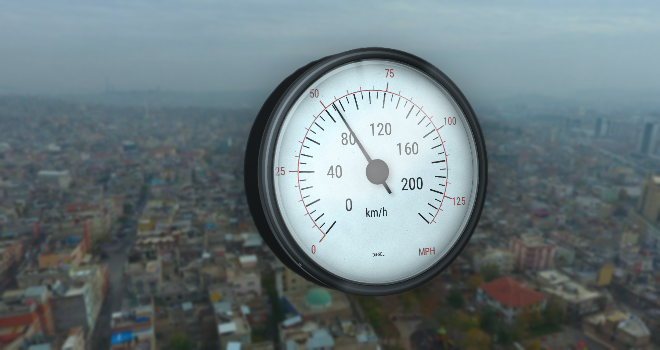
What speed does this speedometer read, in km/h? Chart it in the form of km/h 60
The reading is km/h 85
